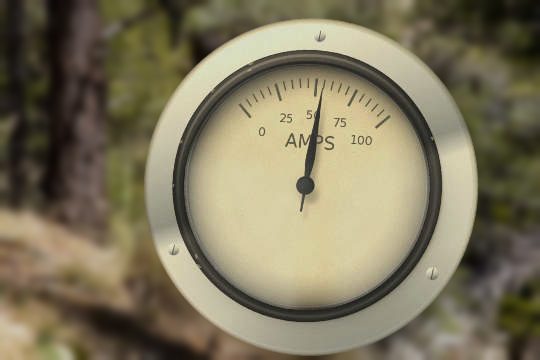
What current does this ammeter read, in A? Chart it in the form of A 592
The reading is A 55
